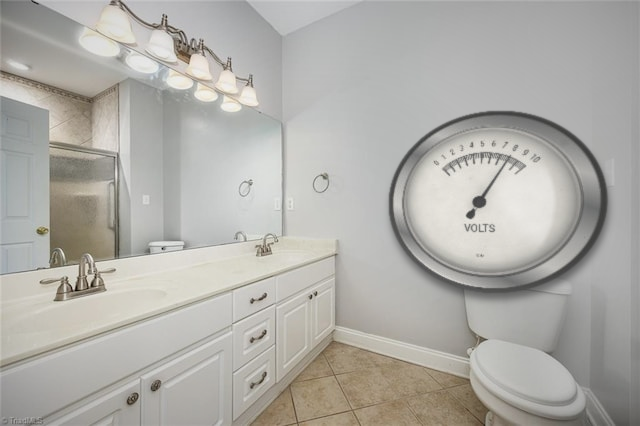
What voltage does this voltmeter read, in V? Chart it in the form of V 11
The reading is V 8
